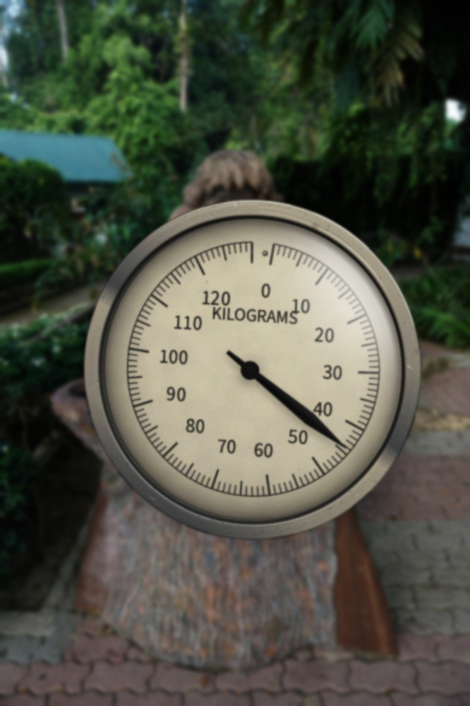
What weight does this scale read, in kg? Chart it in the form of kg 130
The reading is kg 44
